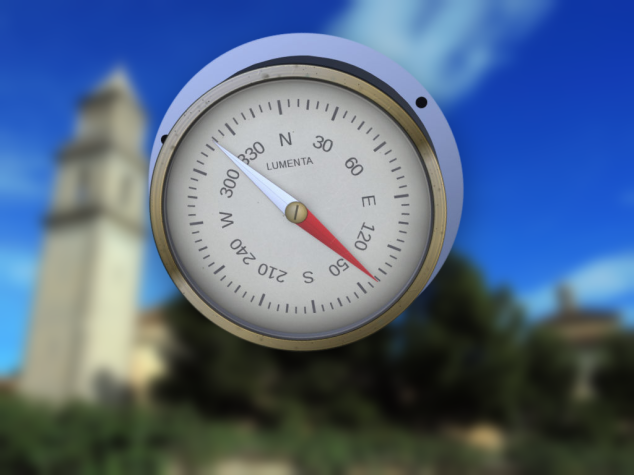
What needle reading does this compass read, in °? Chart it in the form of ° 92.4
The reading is ° 140
